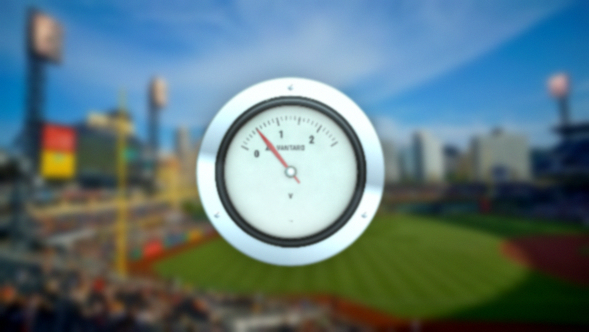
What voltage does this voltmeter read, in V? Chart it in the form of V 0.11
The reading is V 0.5
